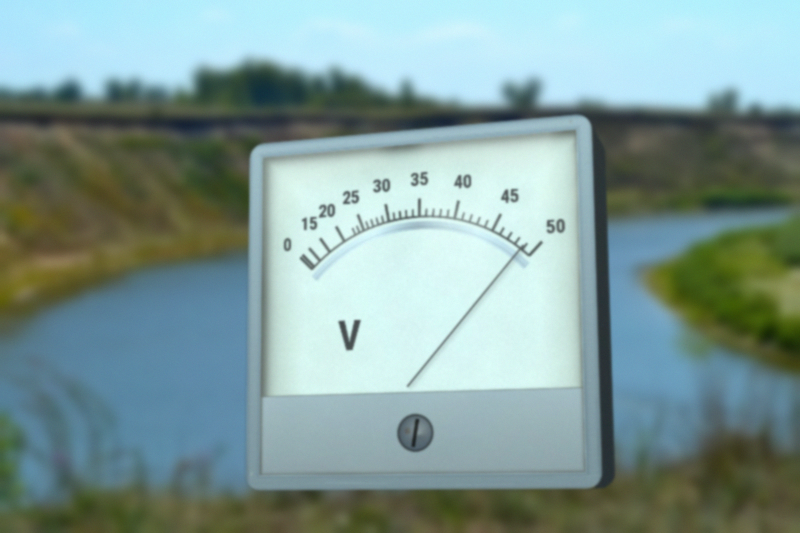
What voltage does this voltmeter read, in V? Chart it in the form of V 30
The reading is V 49
